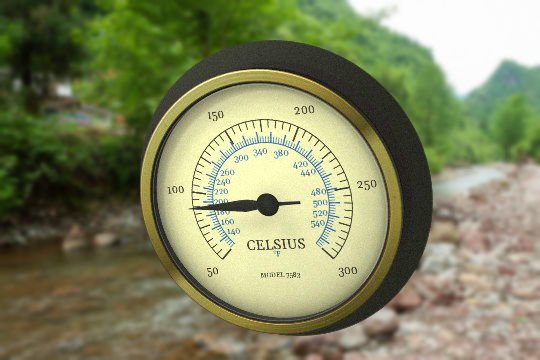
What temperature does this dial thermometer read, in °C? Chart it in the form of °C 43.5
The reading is °C 90
